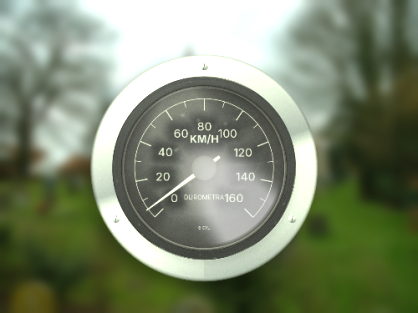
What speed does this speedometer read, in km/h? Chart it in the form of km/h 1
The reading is km/h 5
